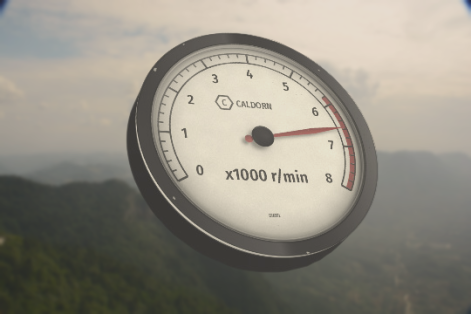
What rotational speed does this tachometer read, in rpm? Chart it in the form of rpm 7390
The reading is rpm 6600
